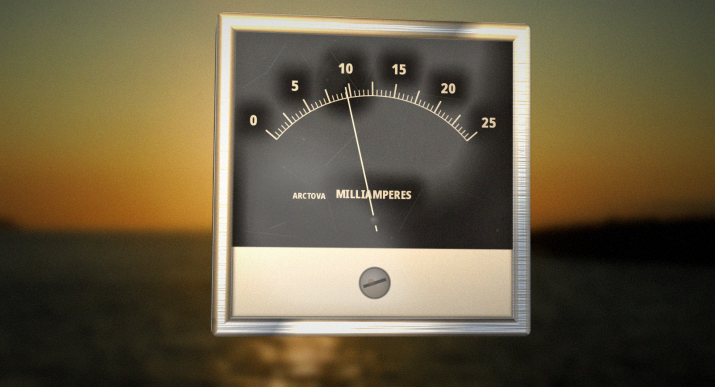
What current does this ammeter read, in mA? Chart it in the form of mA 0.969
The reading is mA 9.5
